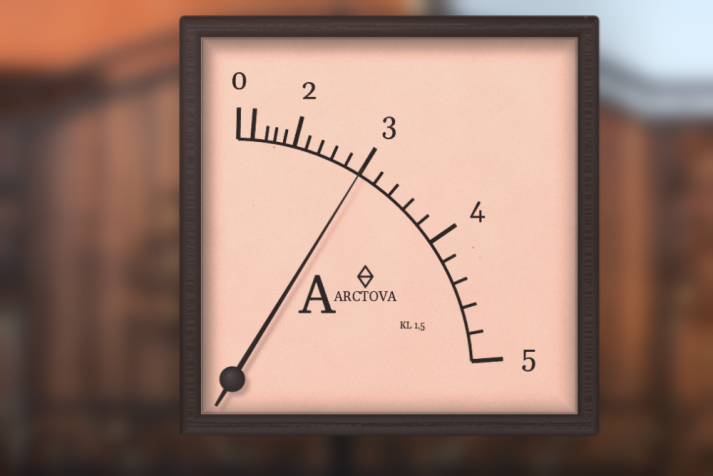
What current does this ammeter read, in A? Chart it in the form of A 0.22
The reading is A 3
